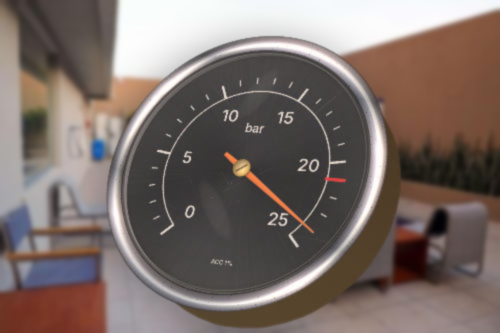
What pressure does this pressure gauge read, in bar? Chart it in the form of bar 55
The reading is bar 24
